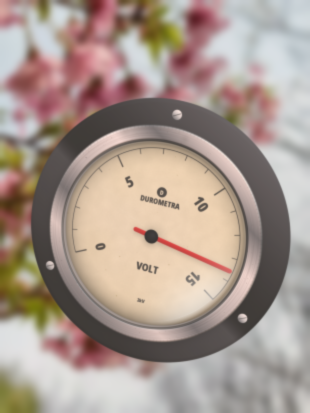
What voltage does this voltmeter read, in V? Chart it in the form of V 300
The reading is V 13.5
